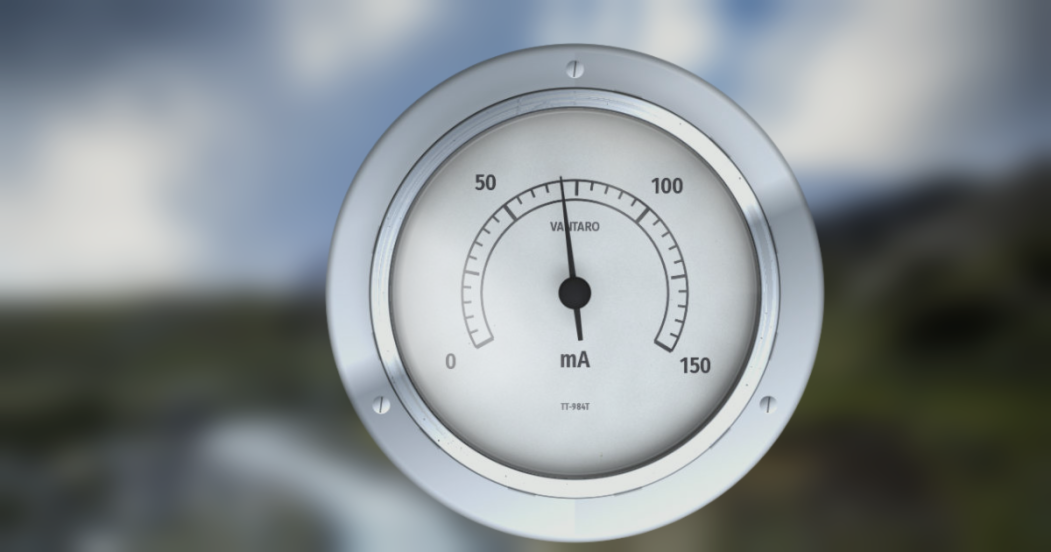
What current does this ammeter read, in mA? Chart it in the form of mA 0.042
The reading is mA 70
